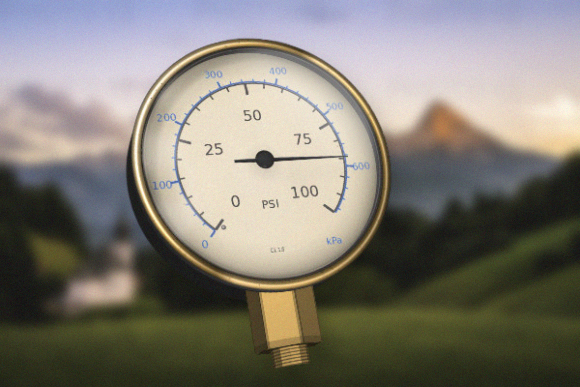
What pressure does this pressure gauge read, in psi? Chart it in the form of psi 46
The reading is psi 85
